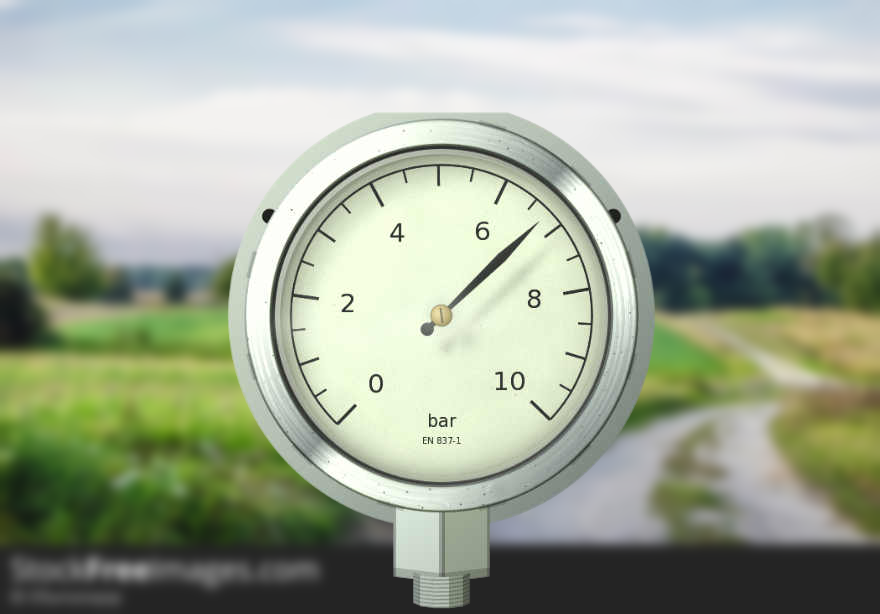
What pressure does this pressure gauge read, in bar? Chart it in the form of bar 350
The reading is bar 6.75
